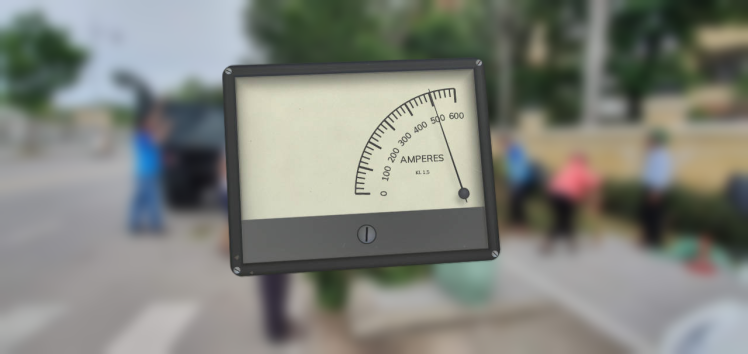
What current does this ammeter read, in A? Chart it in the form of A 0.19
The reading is A 500
